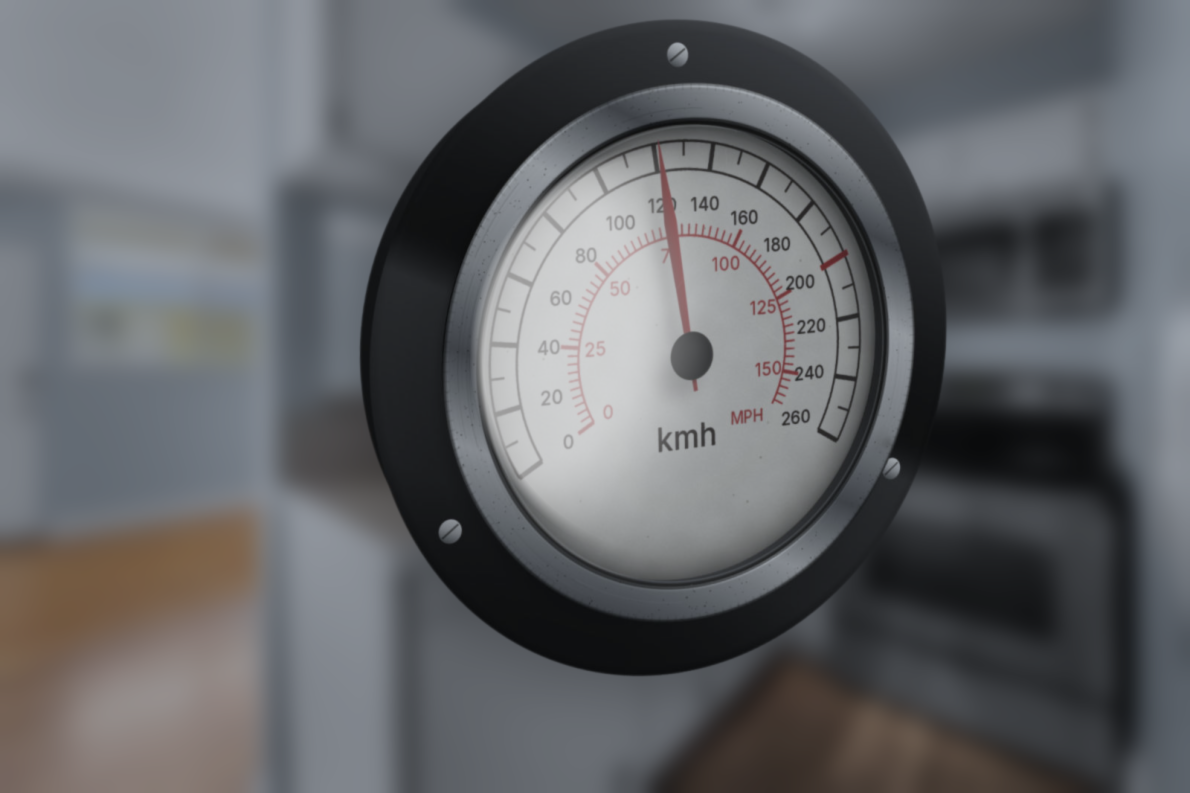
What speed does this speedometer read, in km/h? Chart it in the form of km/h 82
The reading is km/h 120
